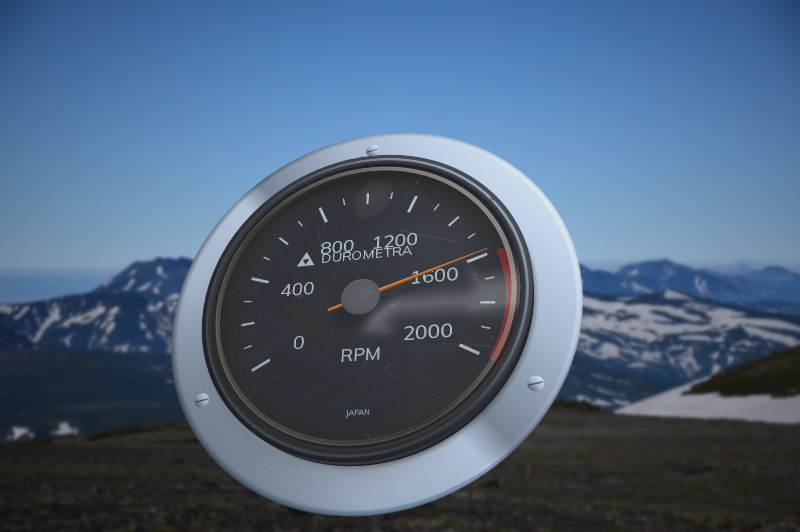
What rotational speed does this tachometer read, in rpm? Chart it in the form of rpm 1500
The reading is rpm 1600
